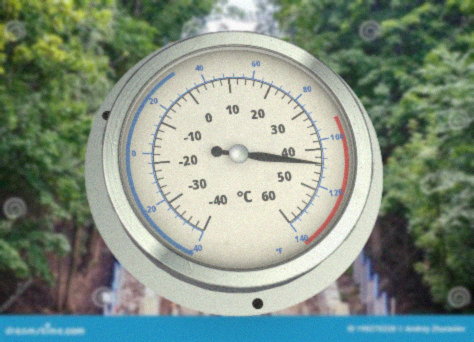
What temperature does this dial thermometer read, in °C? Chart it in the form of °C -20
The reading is °C 44
